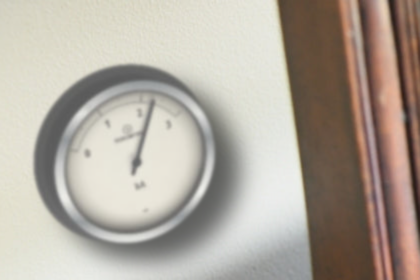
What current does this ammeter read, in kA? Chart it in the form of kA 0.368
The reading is kA 2.25
